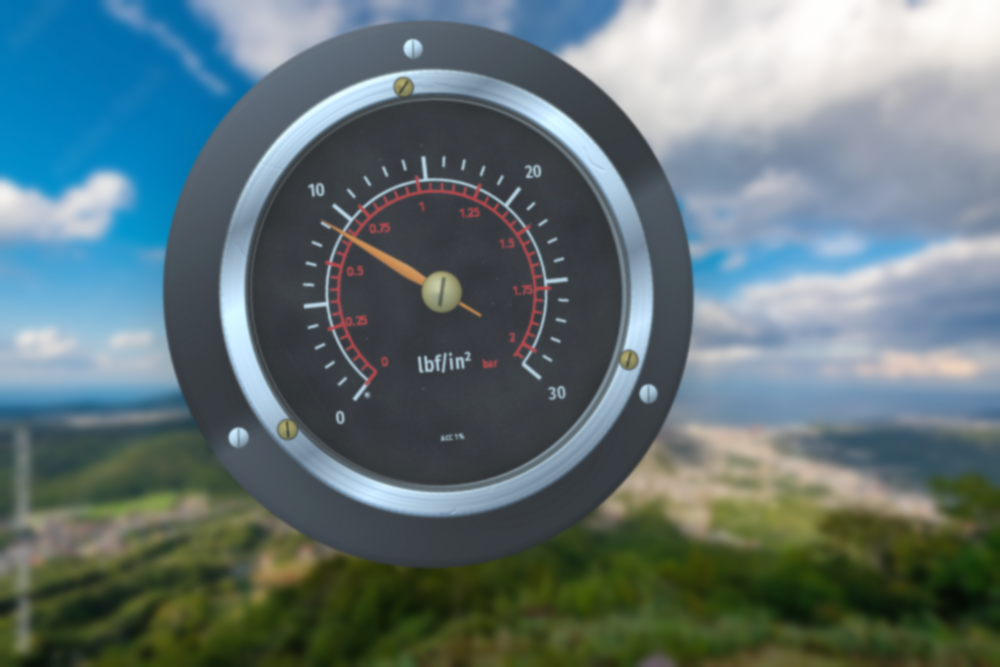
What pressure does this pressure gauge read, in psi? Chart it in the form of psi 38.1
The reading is psi 9
